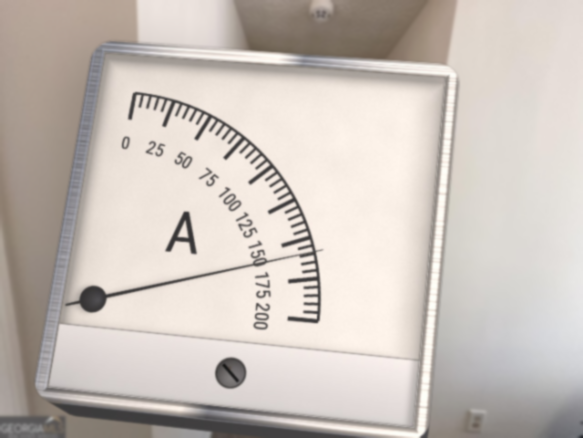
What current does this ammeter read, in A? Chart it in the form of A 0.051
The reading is A 160
